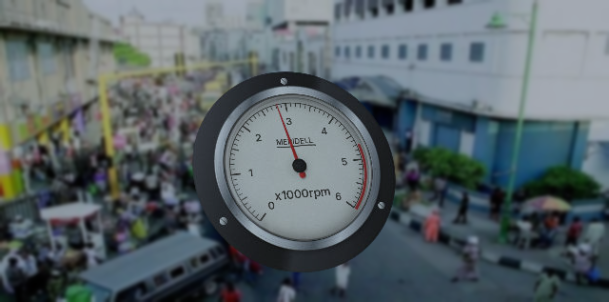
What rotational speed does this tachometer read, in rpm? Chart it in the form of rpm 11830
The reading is rpm 2800
